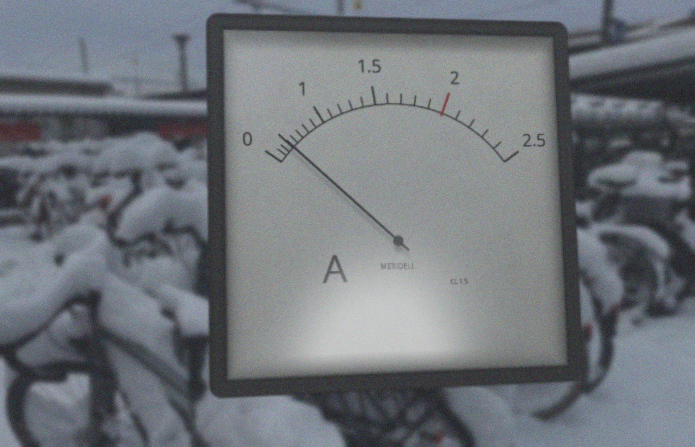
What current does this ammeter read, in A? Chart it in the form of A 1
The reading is A 0.5
